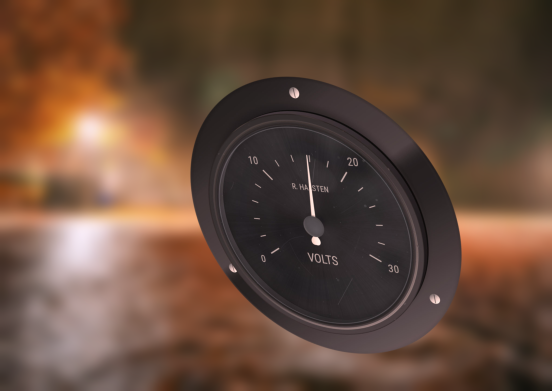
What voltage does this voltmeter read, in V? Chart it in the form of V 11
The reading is V 16
